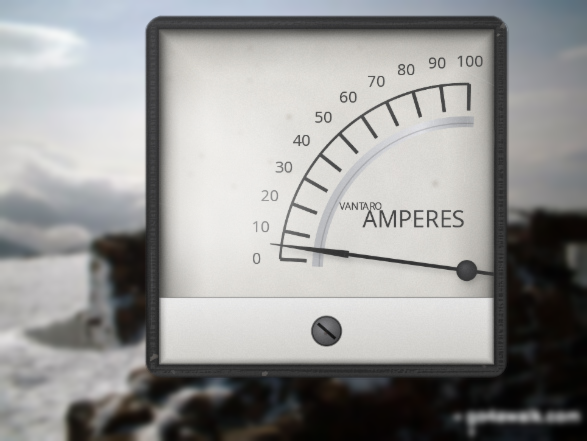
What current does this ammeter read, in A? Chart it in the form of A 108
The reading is A 5
